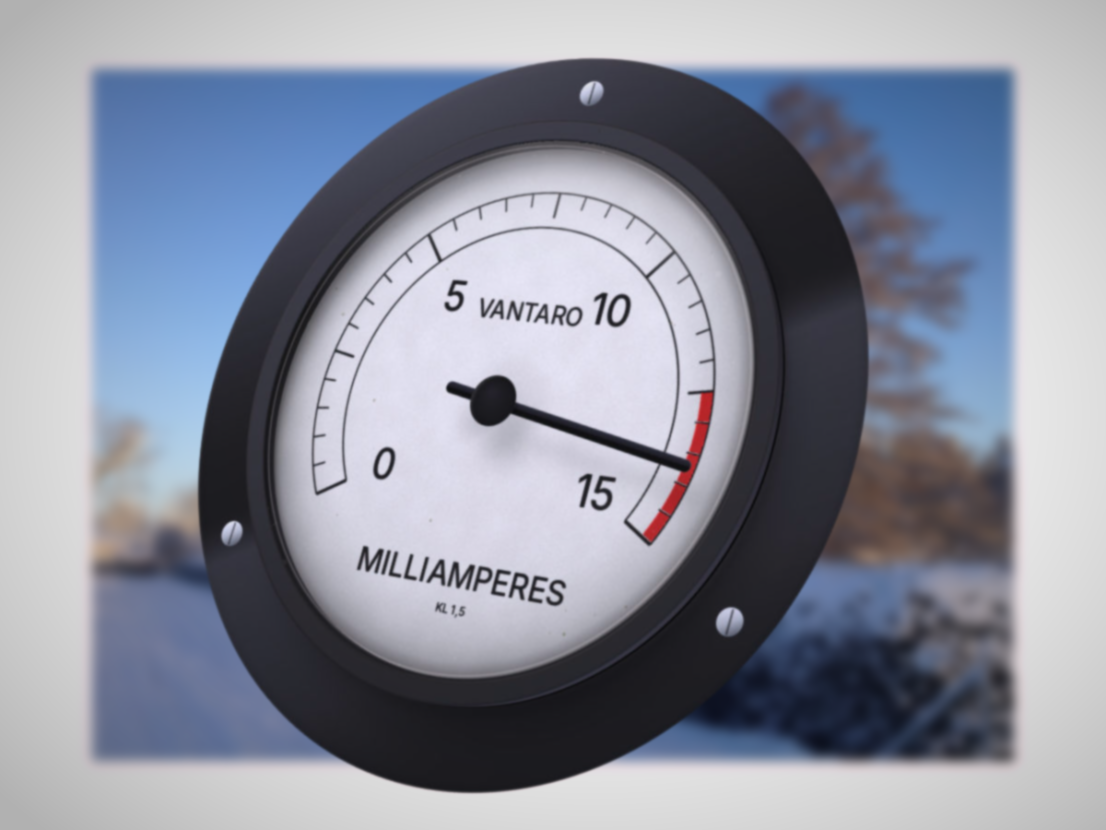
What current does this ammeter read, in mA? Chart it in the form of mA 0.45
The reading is mA 13.75
